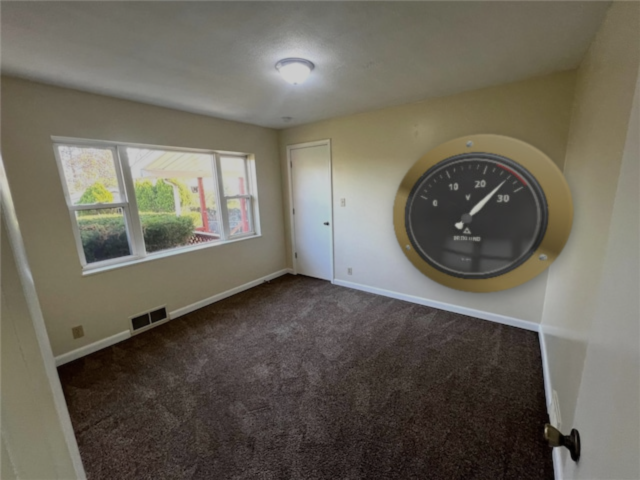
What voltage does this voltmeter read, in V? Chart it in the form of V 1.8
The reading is V 26
